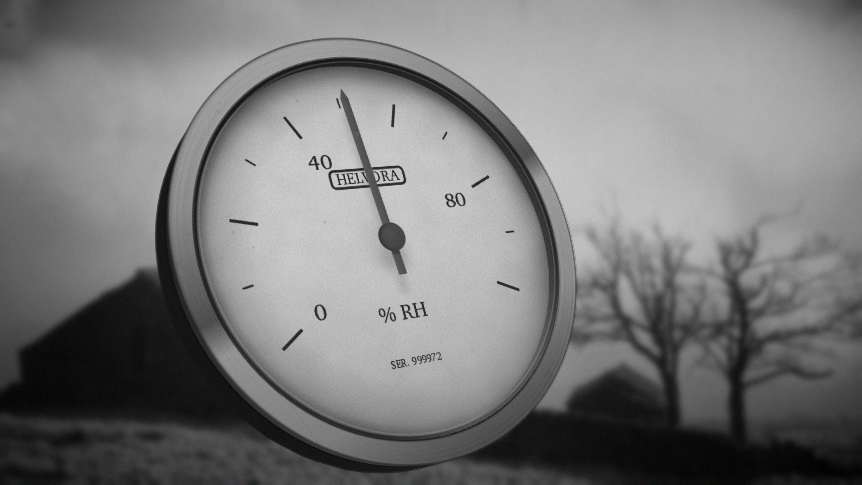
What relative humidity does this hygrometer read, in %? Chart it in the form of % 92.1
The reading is % 50
